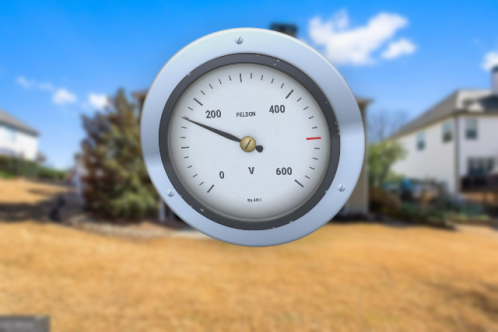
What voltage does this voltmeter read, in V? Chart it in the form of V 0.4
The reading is V 160
